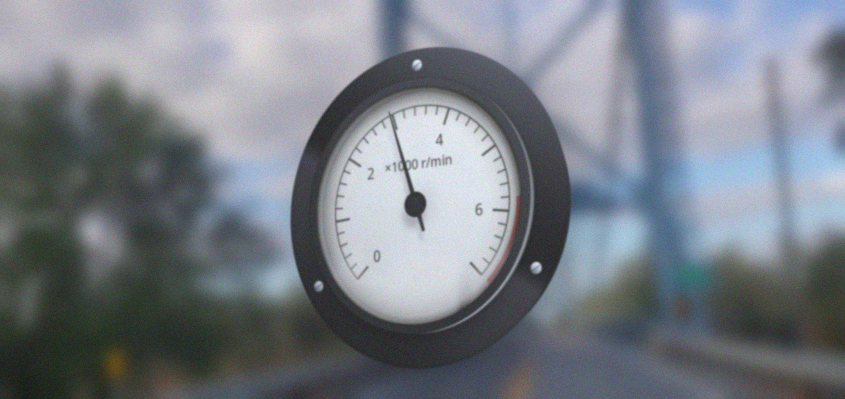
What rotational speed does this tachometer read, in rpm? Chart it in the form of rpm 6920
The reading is rpm 3000
